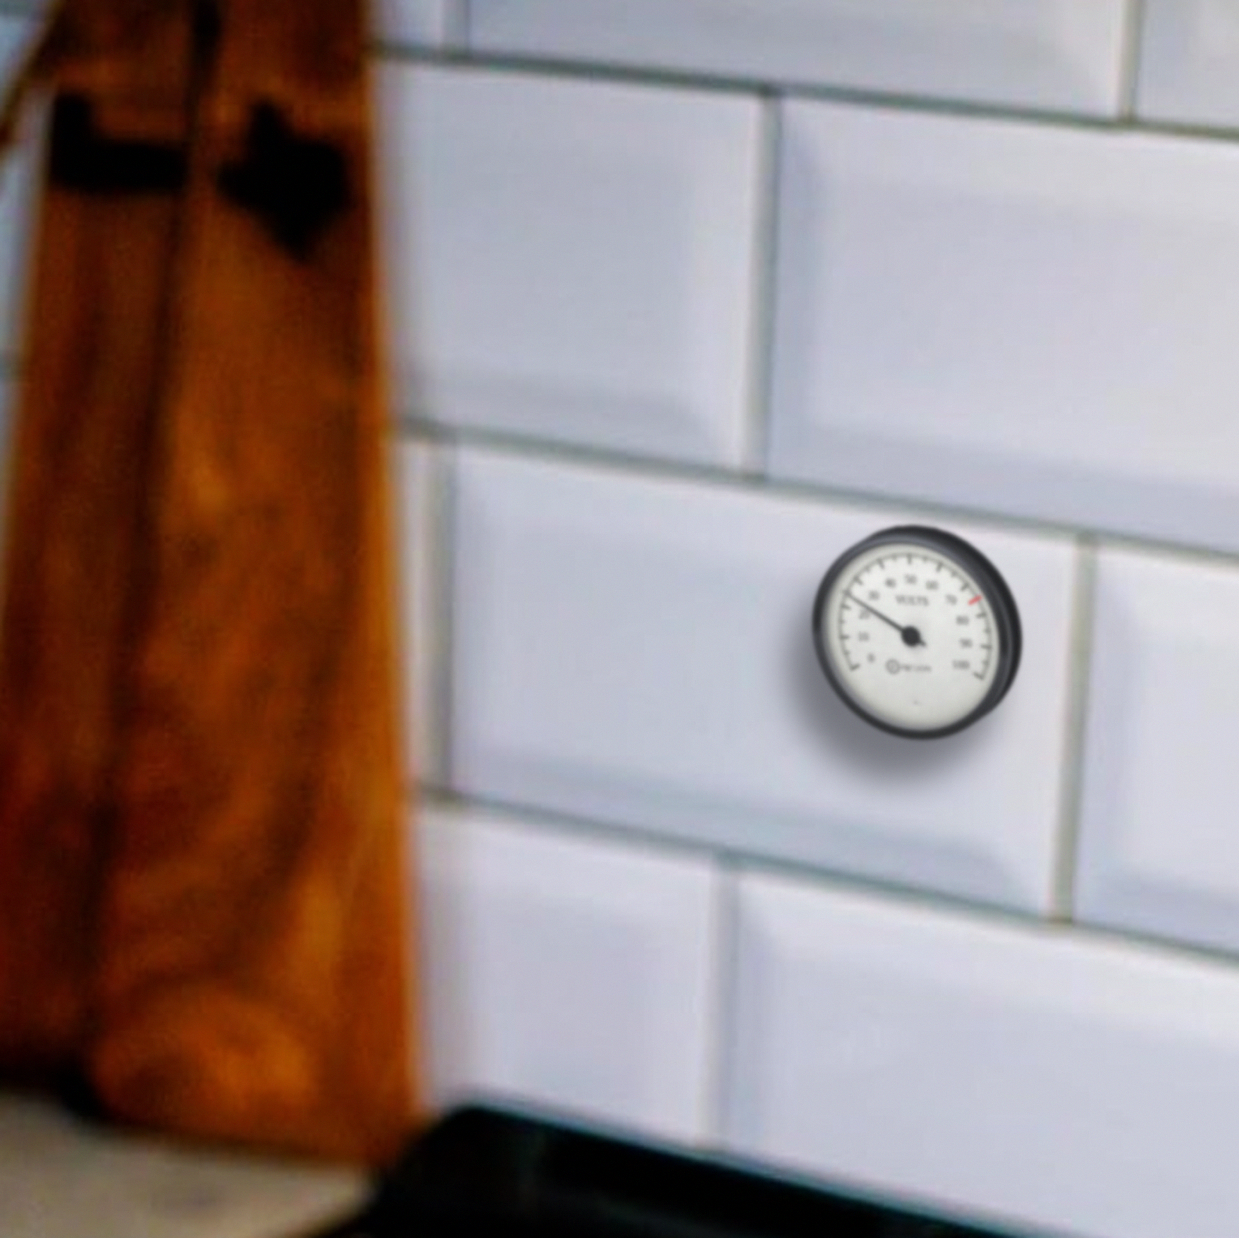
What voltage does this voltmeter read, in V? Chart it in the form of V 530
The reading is V 25
